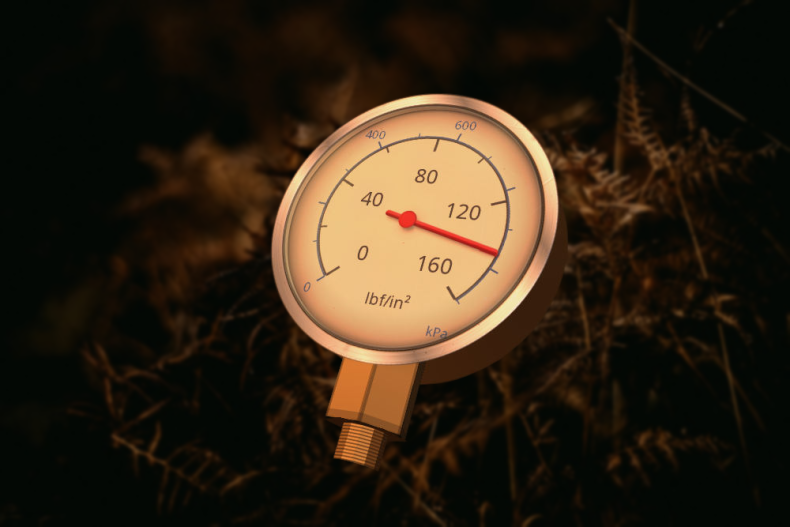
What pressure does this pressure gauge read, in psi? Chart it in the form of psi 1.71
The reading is psi 140
